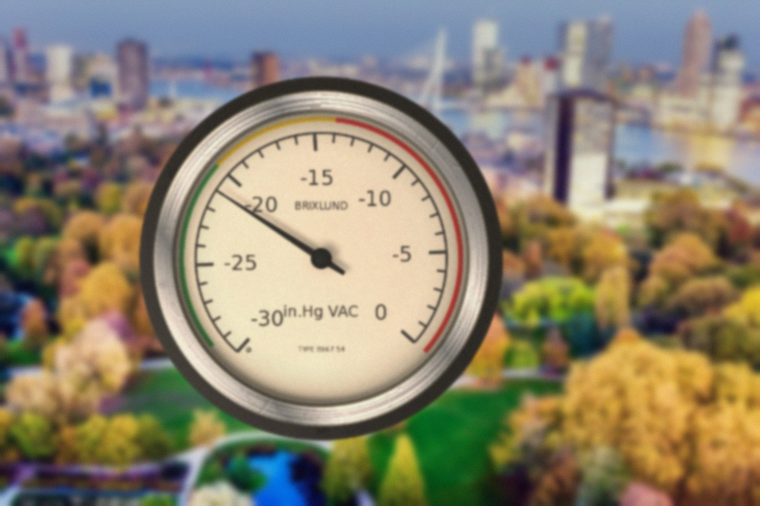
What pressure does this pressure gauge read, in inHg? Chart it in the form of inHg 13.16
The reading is inHg -21
